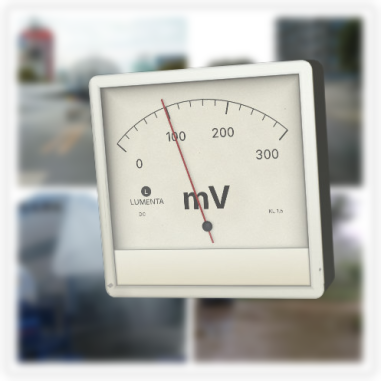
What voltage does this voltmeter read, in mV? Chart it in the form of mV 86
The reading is mV 100
